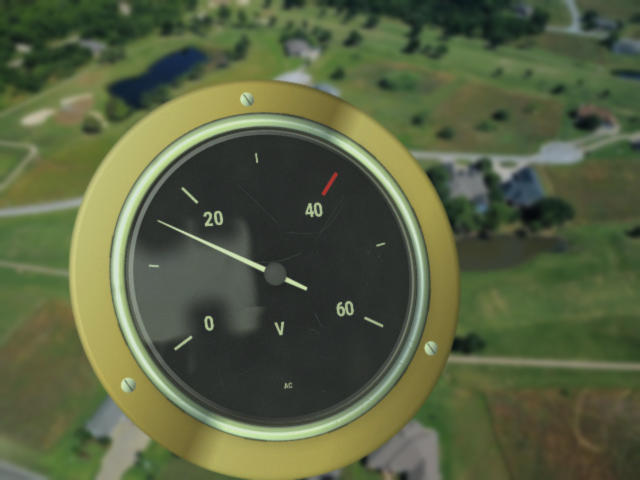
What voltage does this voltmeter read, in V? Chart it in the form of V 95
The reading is V 15
